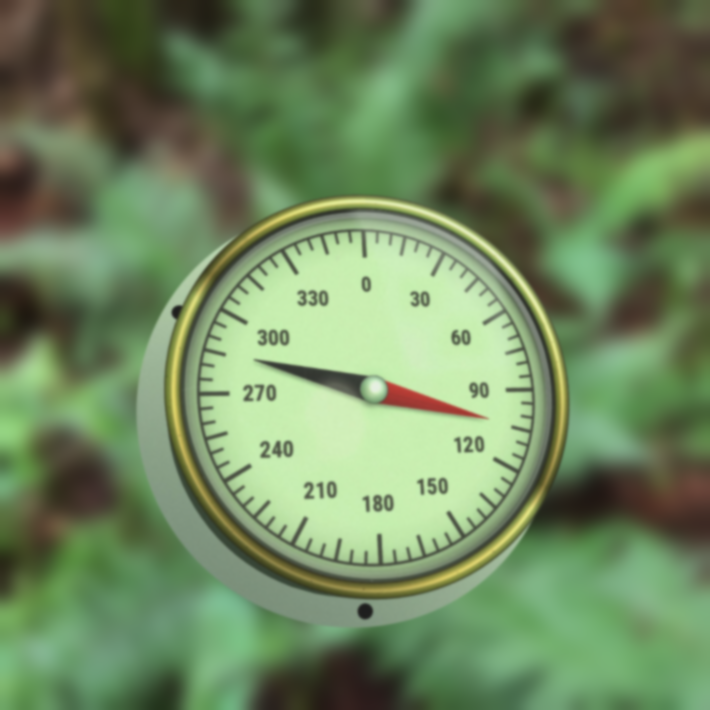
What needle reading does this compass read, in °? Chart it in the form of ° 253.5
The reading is ° 105
